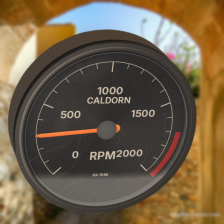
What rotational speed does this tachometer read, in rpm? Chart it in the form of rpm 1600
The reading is rpm 300
